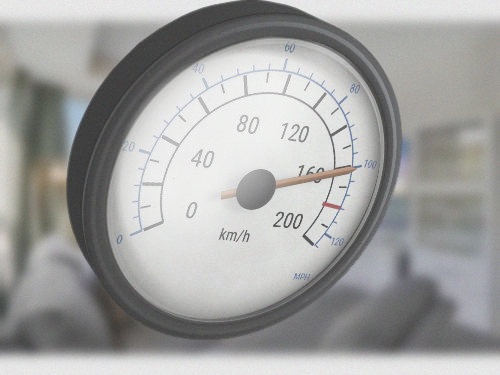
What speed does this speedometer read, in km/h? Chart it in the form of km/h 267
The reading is km/h 160
